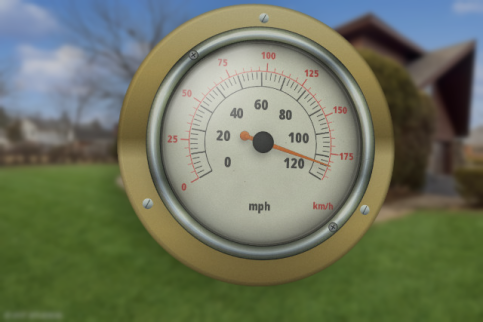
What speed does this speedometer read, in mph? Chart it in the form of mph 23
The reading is mph 114
